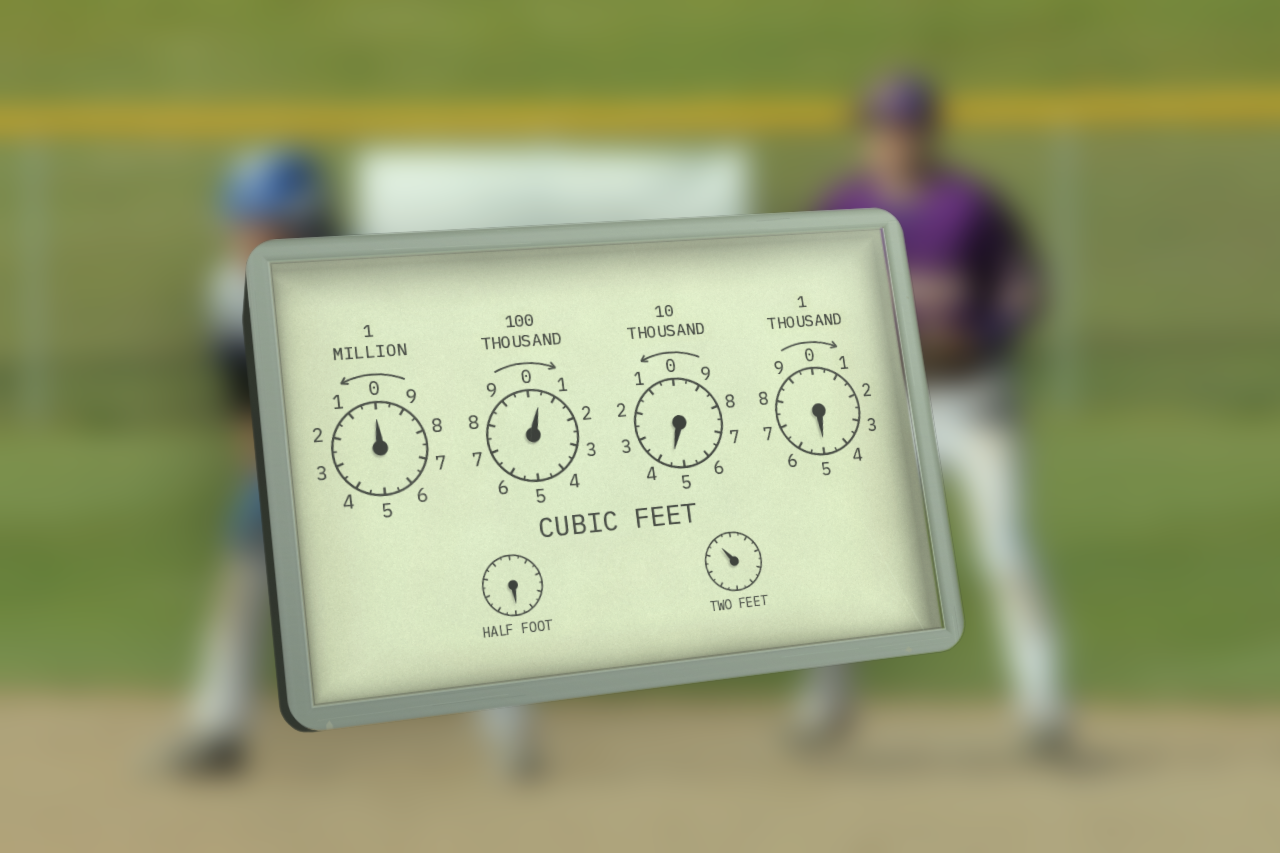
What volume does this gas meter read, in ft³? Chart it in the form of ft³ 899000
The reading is ft³ 4500
